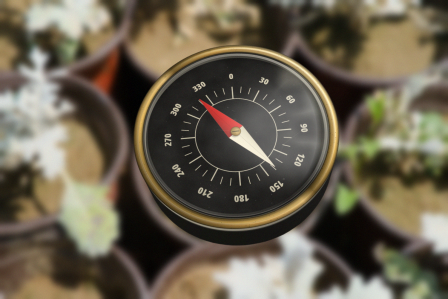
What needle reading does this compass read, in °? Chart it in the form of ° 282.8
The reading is ° 320
